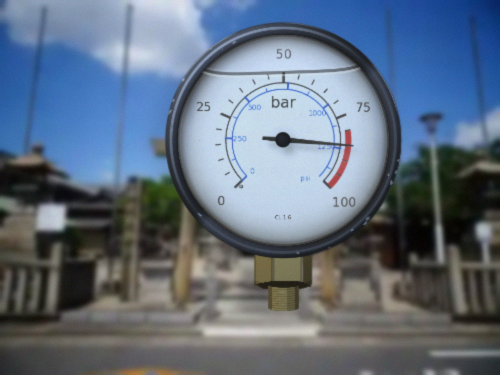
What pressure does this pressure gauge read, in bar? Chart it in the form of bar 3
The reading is bar 85
